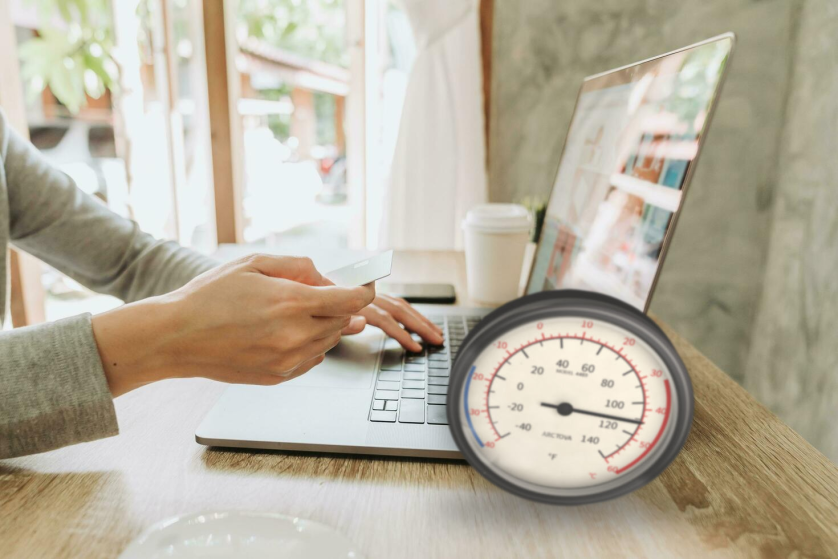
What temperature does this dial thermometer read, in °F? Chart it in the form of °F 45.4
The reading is °F 110
